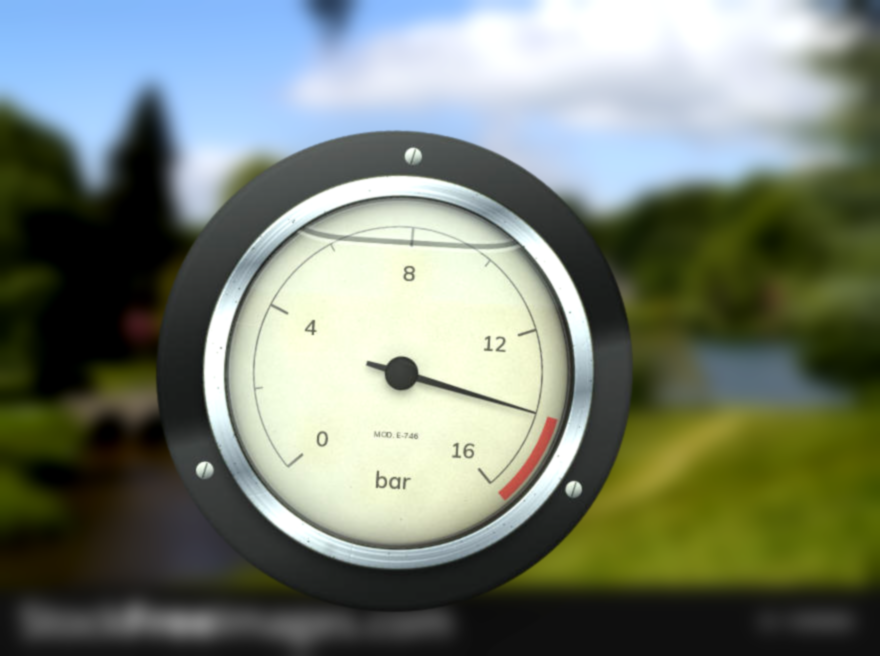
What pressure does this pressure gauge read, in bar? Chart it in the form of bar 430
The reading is bar 14
